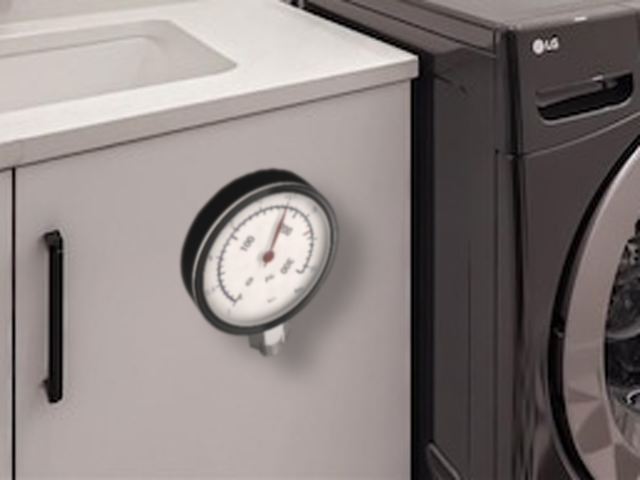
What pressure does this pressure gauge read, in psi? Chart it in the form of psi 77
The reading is psi 180
